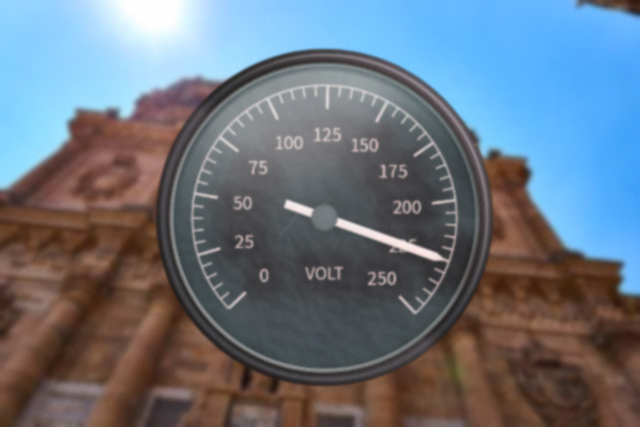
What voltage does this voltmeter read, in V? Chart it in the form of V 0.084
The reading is V 225
